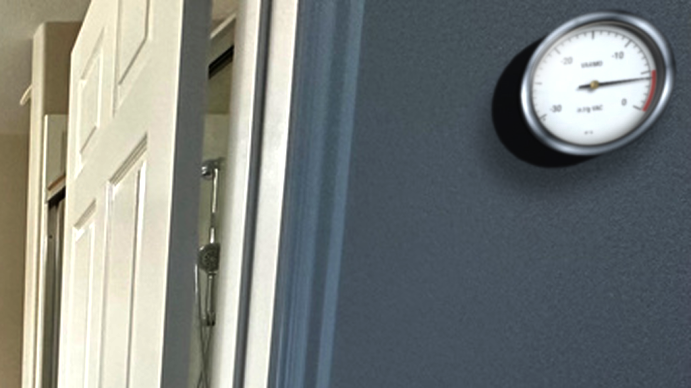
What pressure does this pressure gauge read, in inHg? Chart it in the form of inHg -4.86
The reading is inHg -4
